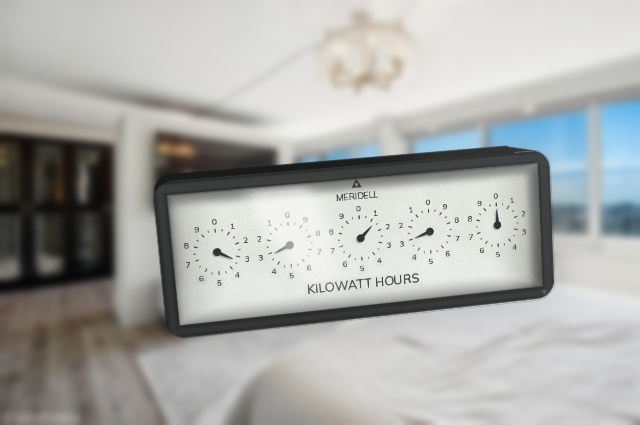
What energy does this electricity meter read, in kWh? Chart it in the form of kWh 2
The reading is kWh 33130
